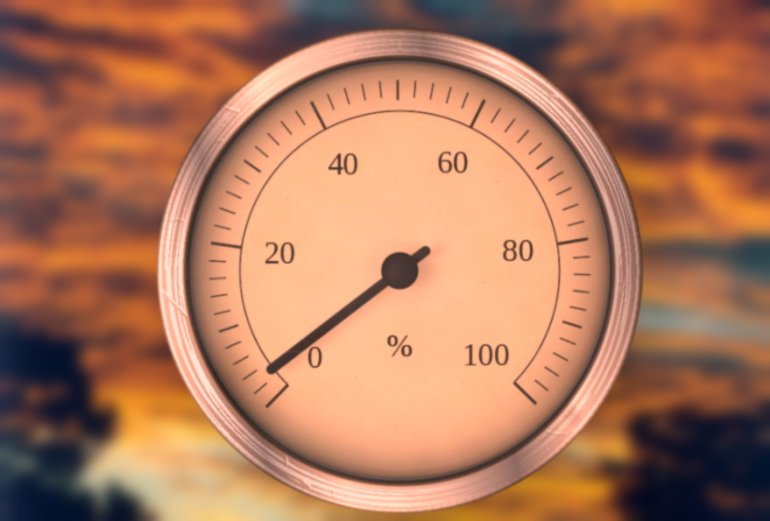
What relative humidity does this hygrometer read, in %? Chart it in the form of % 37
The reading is % 3
